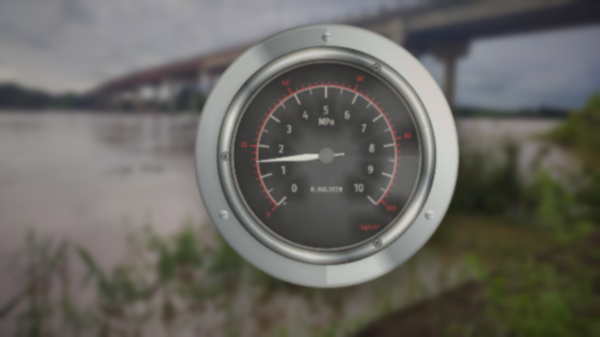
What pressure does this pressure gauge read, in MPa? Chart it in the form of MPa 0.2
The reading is MPa 1.5
